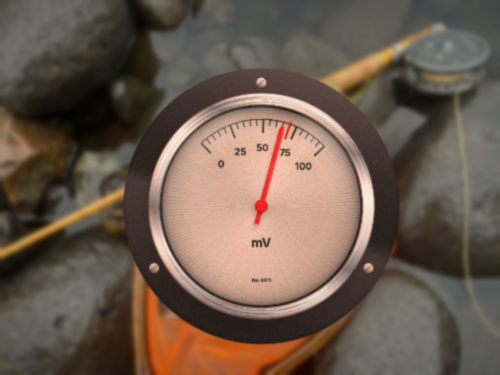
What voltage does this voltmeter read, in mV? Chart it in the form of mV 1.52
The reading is mV 65
